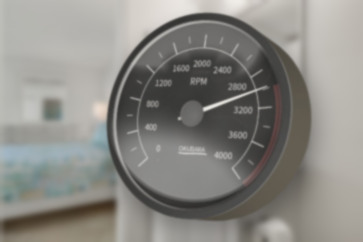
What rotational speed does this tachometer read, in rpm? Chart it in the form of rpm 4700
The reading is rpm 3000
